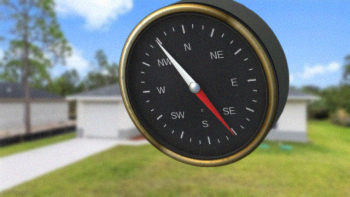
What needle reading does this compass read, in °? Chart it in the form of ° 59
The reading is ° 150
